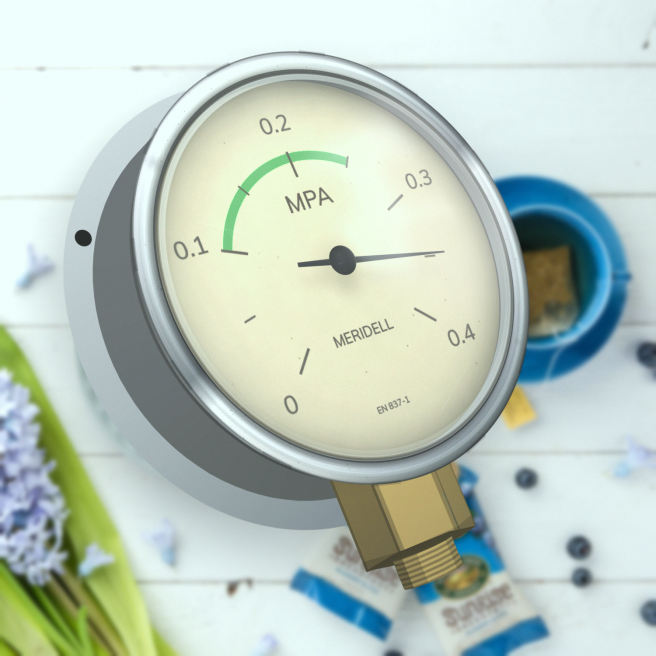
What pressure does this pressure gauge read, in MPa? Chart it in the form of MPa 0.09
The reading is MPa 0.35
